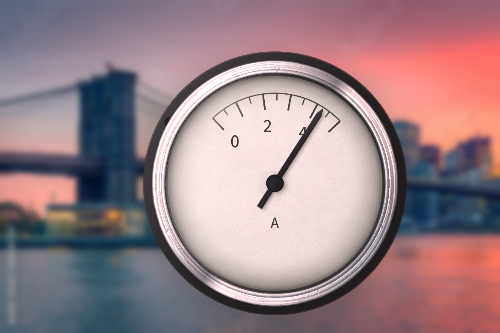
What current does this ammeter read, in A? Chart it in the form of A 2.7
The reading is A 4.25
